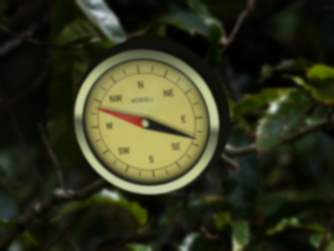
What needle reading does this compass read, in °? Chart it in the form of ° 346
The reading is ° 292.5
